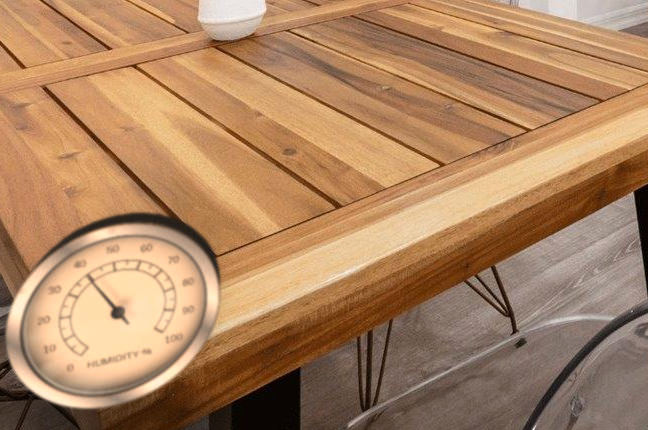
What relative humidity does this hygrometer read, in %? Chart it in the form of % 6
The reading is % 40
